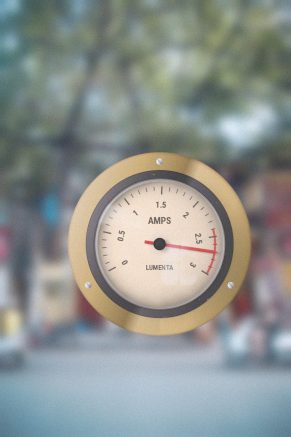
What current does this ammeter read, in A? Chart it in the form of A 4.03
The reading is A 2.7
